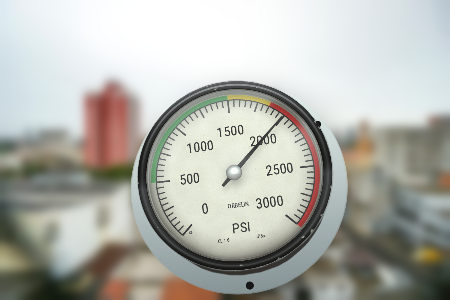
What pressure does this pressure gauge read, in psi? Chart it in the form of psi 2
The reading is psi 2000
